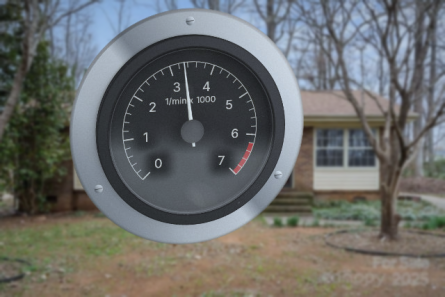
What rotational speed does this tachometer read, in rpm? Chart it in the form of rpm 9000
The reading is rpm 3300
